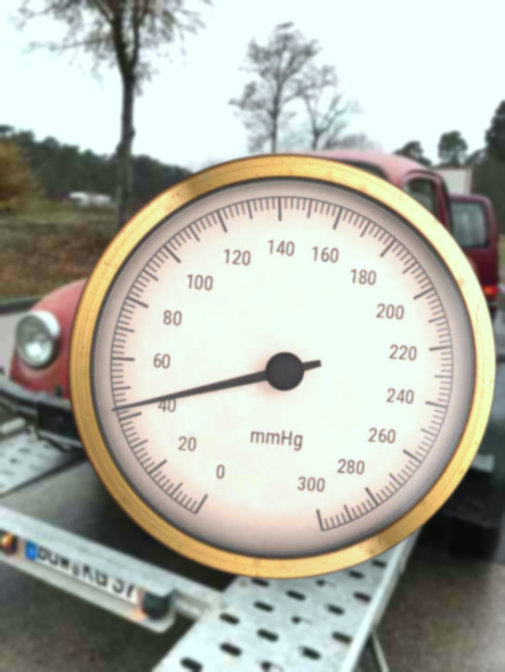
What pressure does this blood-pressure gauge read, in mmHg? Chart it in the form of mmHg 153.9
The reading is mmHg 44
